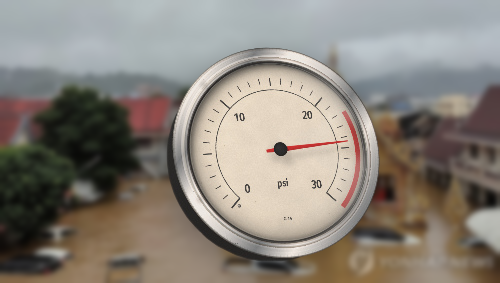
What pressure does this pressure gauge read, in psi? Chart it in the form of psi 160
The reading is psi 24.5
